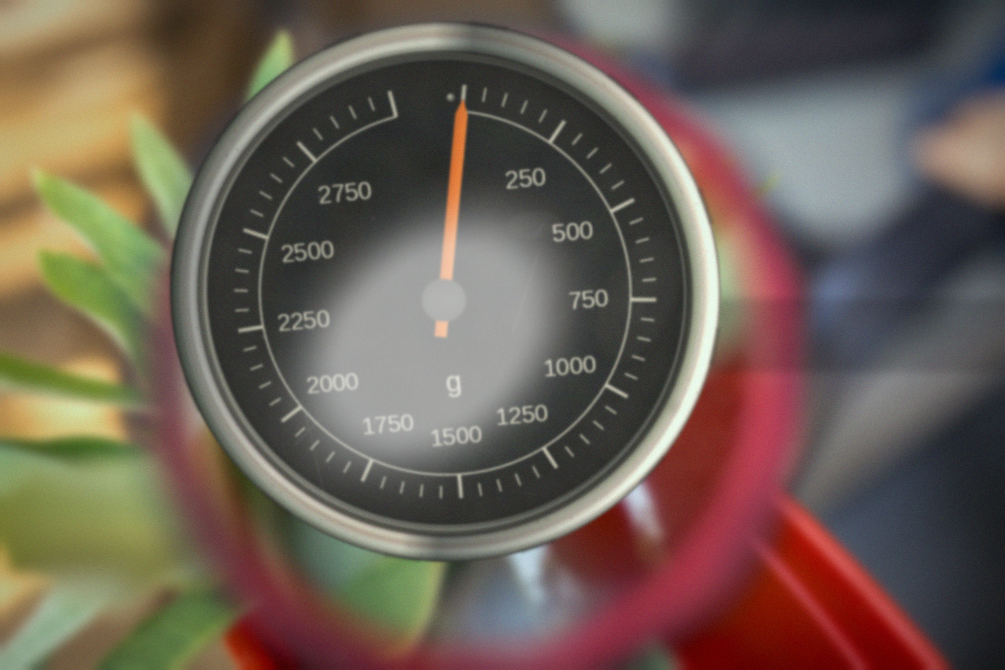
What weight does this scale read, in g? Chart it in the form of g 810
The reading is g 0
